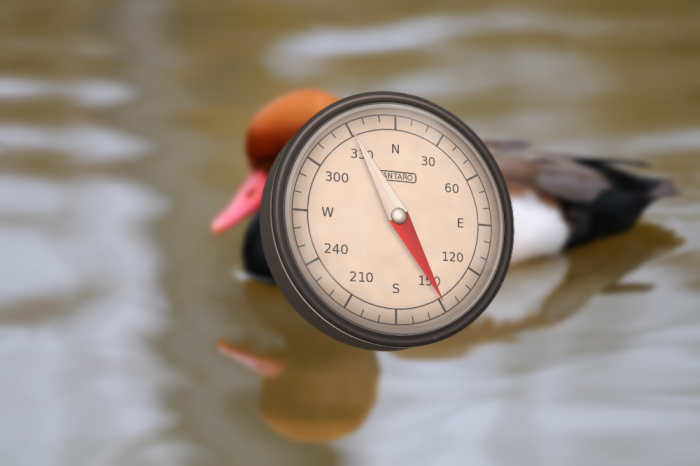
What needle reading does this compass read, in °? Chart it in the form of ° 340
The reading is ° 150
